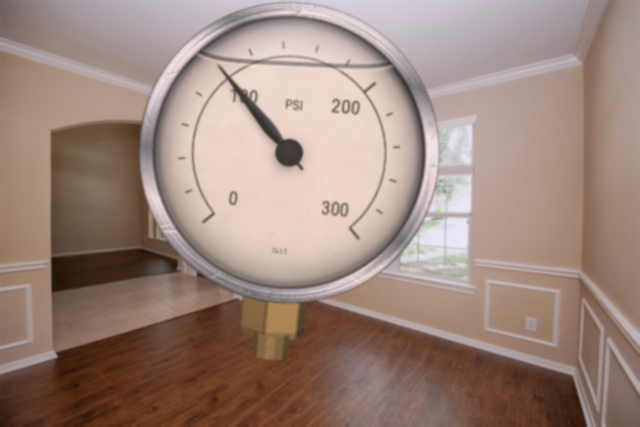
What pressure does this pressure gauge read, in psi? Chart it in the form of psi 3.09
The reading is psi 100
